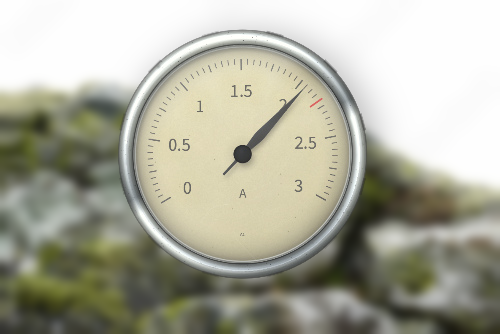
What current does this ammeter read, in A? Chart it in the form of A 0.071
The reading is A 2.05
